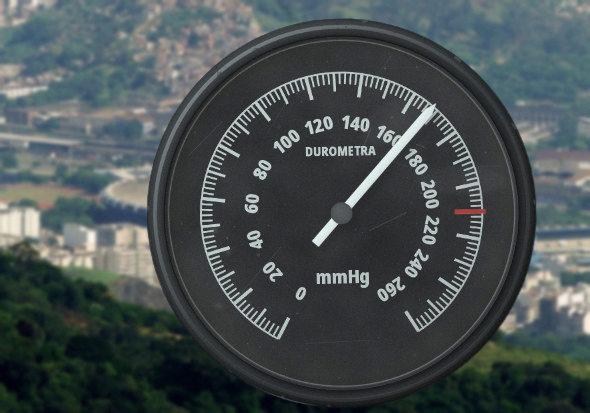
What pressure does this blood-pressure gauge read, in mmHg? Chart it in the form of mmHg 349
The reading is mmHg 168
